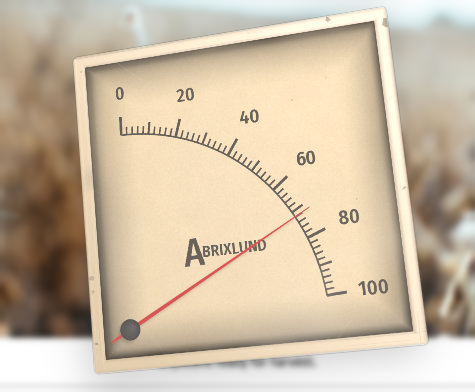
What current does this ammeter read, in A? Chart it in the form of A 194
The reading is A 72
